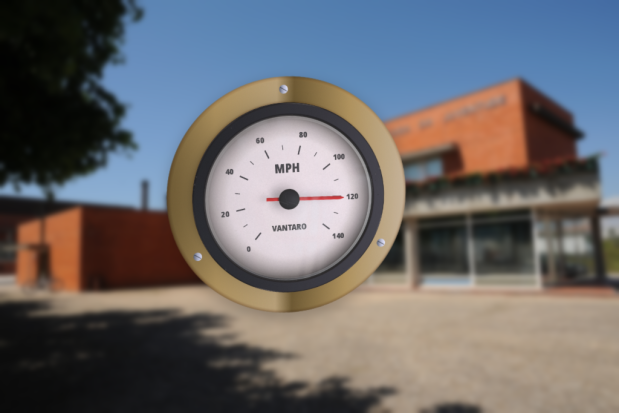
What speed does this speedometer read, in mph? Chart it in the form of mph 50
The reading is mph 120
